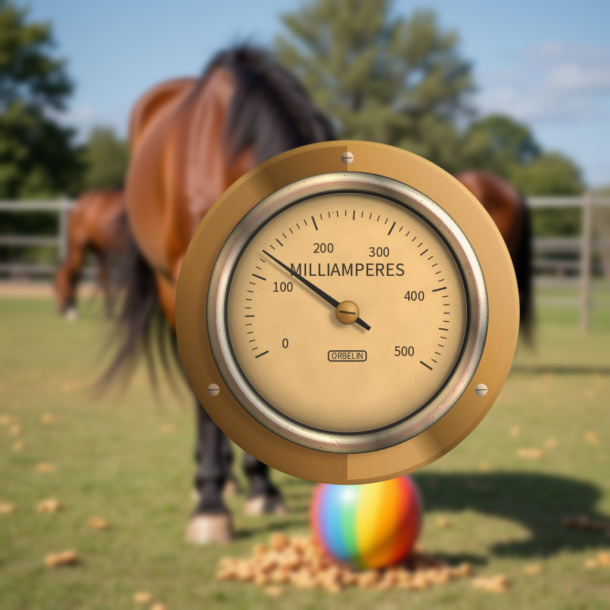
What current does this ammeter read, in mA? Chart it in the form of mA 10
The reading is mA 130
